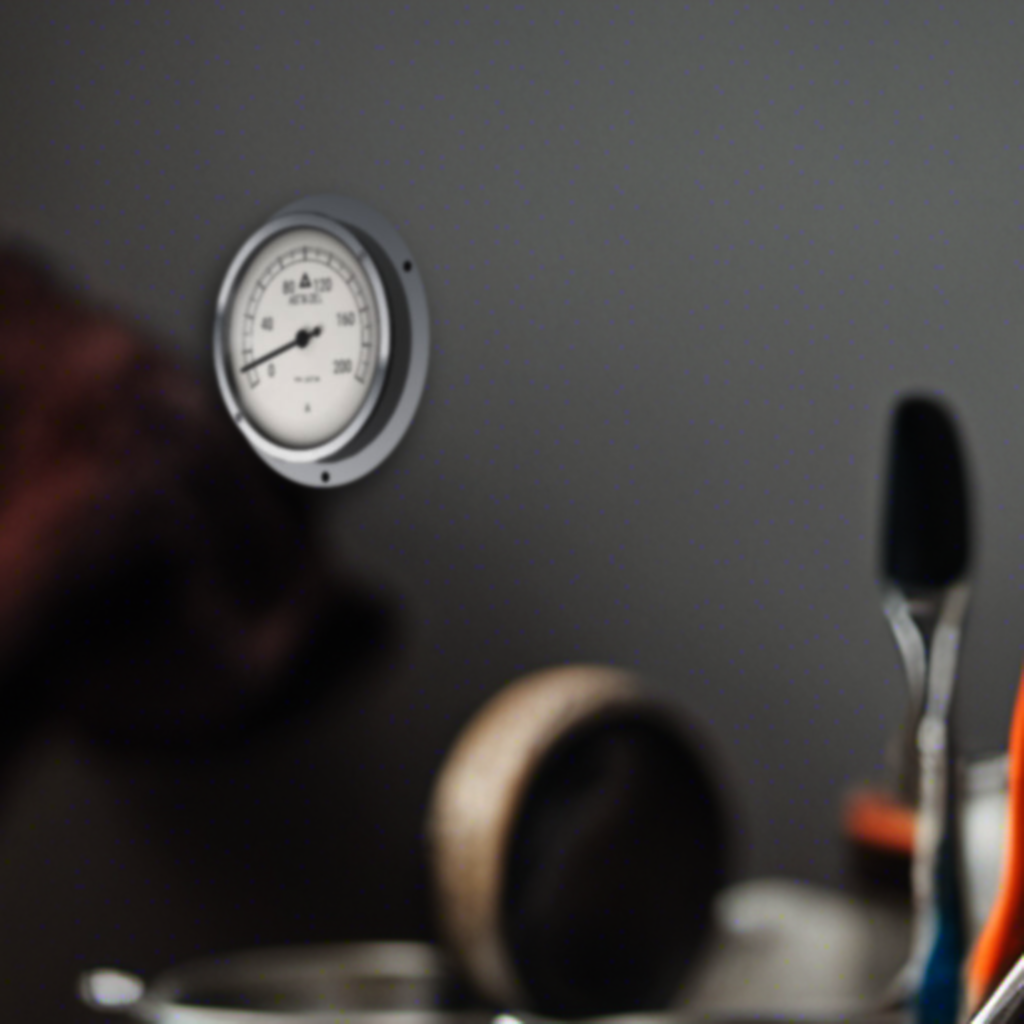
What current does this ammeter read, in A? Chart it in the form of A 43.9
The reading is A 10
